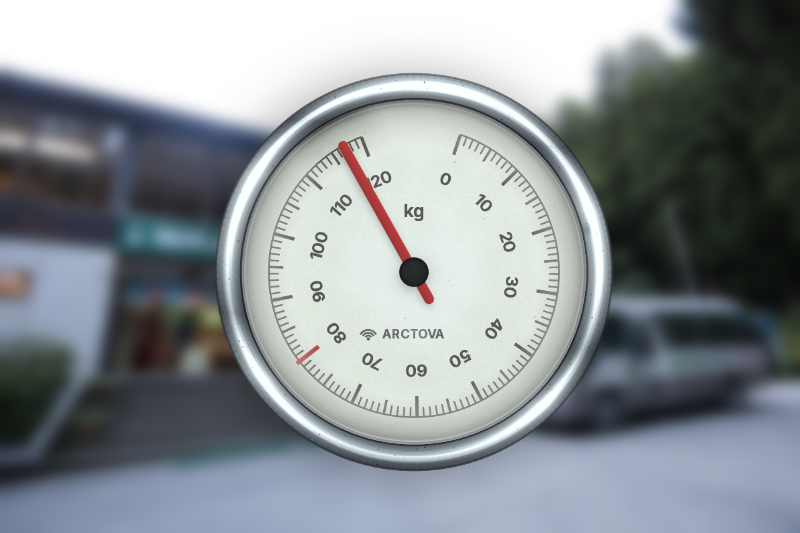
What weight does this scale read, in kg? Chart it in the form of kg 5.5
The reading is kg 117
